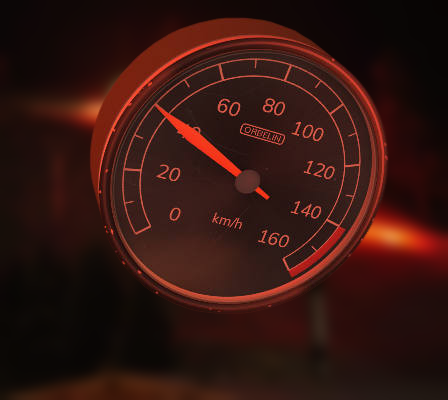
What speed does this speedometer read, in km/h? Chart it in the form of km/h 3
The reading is km/h 40
